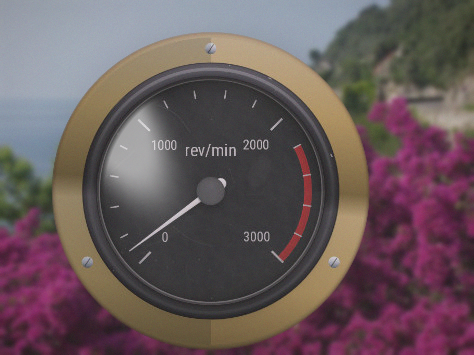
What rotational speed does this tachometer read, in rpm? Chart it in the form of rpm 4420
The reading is rpm 100
